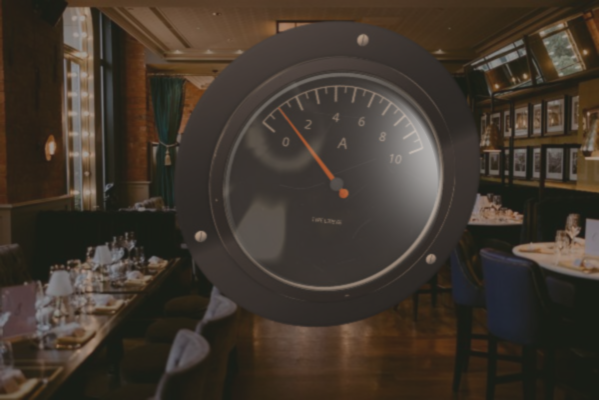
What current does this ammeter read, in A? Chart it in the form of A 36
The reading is A 1
